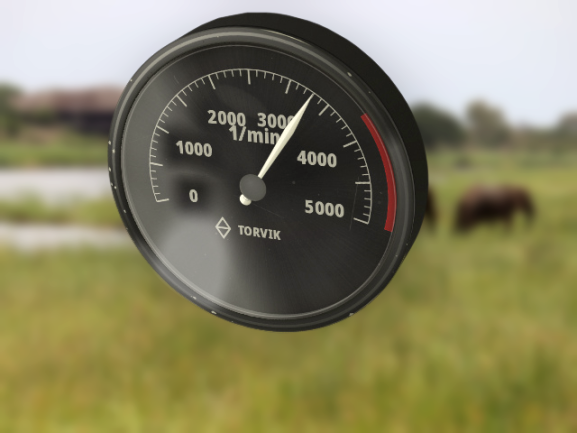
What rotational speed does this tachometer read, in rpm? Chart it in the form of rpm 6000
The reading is rpm 3300
